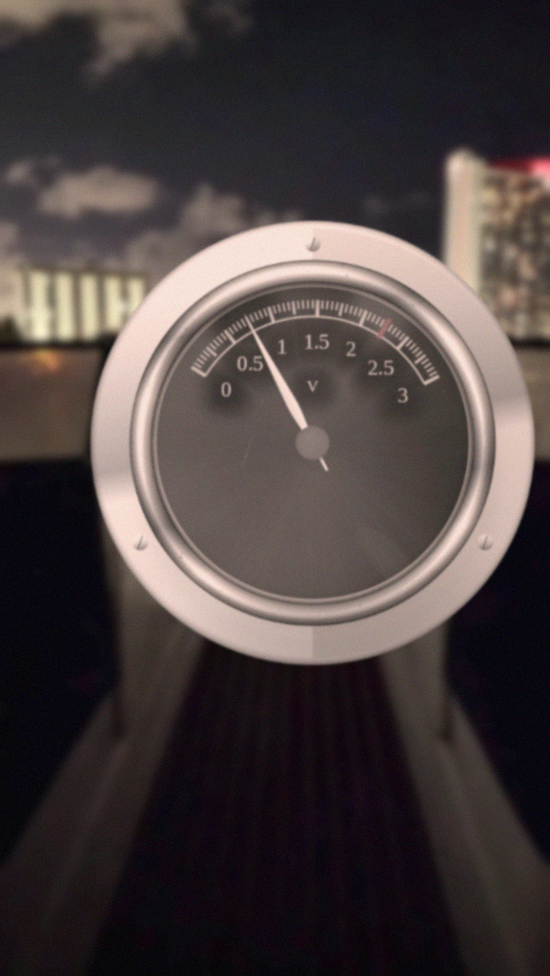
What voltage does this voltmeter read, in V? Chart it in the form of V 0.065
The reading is V 0.75
